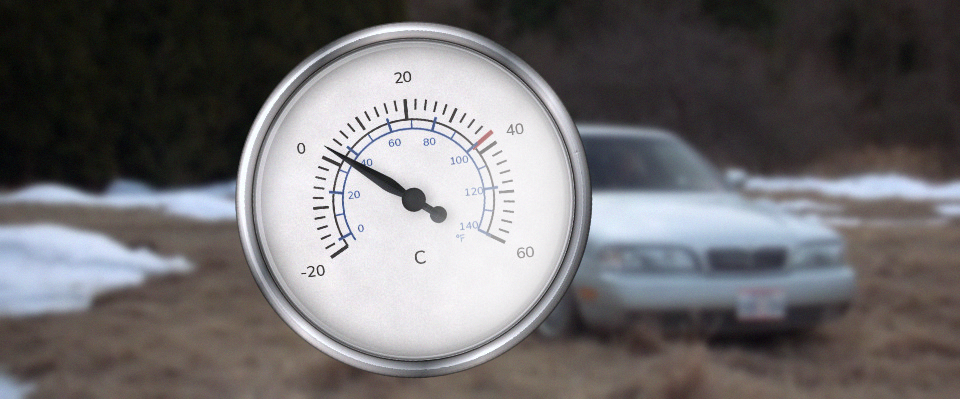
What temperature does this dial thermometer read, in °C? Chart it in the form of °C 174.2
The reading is °C 2
